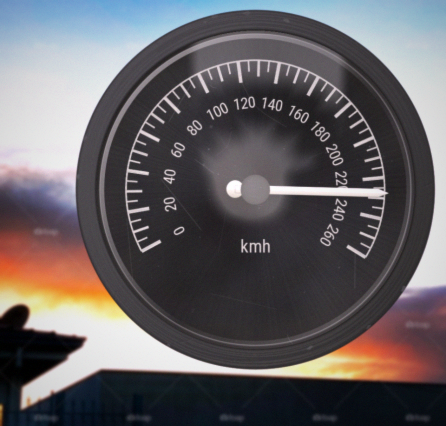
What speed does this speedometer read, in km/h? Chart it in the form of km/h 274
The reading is km/h 227.5
